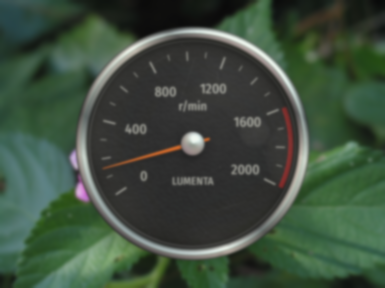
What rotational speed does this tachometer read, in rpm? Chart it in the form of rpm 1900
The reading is rpm 150
